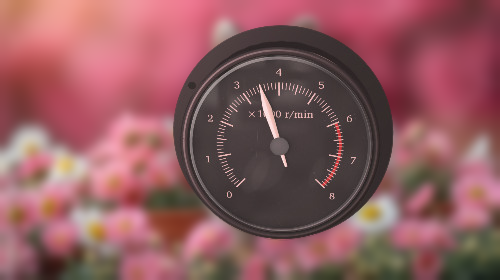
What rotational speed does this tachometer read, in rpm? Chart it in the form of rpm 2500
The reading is rpm 3500
